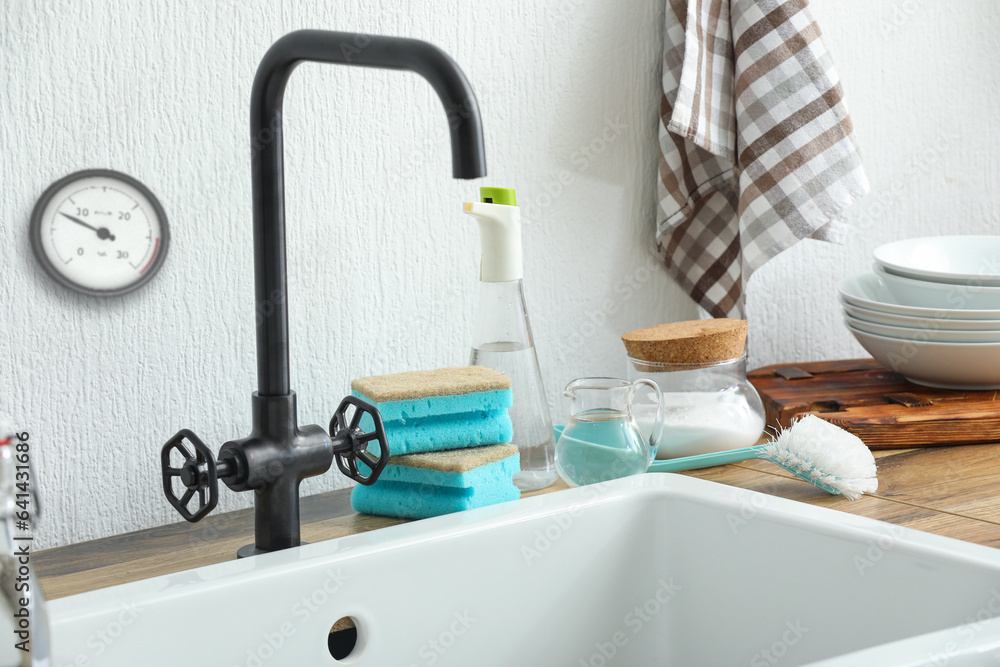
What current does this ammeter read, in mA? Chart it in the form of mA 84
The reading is mA 7.5
